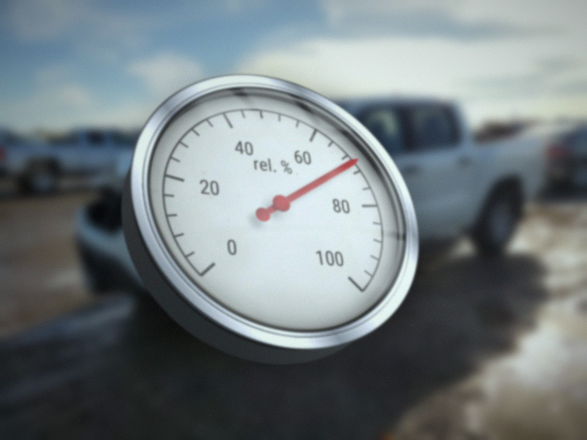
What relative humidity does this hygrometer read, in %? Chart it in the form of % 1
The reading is % 70
